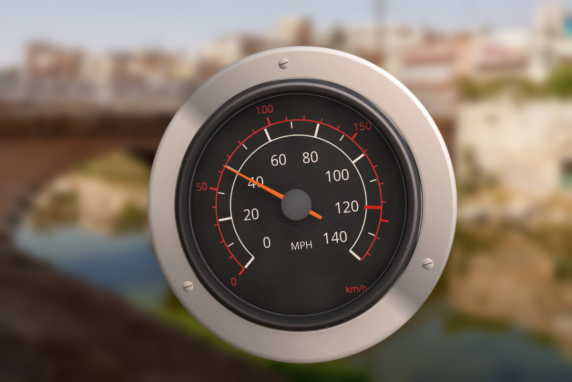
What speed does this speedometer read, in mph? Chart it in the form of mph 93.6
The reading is mph 40
